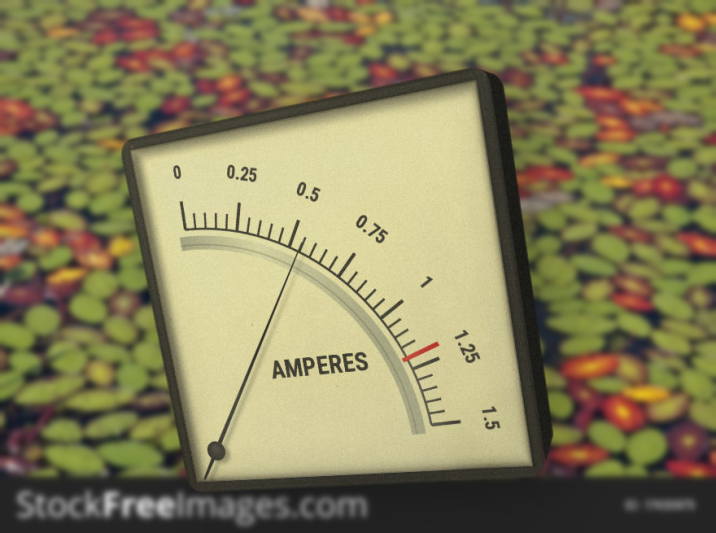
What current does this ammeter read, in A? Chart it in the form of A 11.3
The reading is A 0.55
